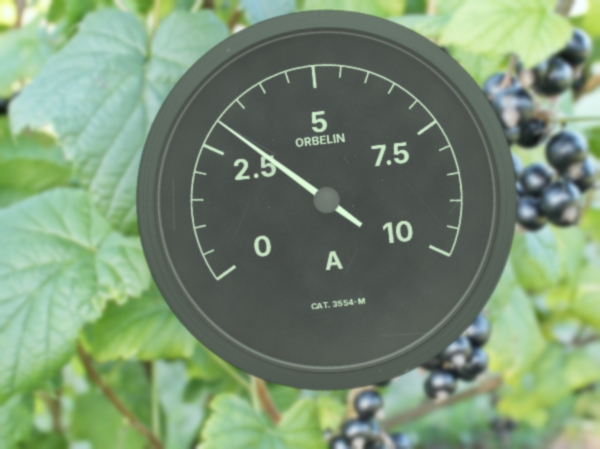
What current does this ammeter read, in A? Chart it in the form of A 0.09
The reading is A 3
